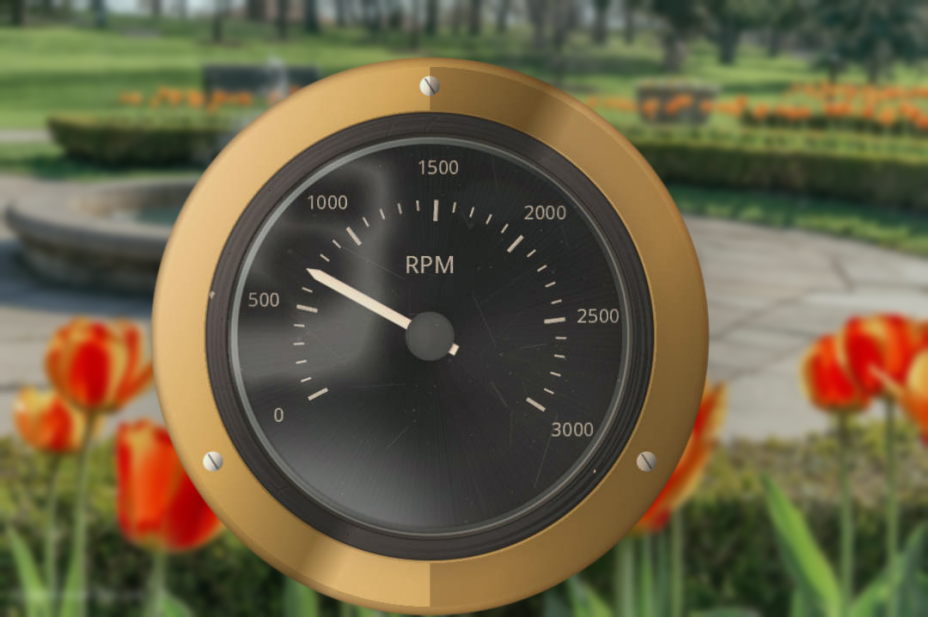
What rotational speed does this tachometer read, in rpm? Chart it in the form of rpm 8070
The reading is rpm 700
